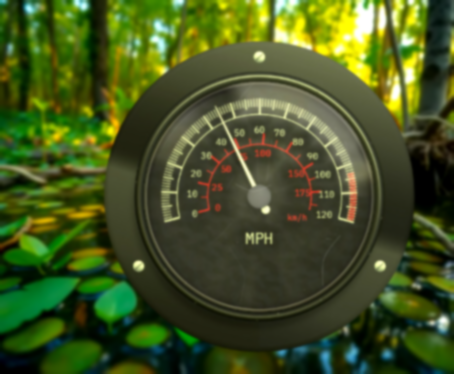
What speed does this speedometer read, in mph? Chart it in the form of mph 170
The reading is mph 45
